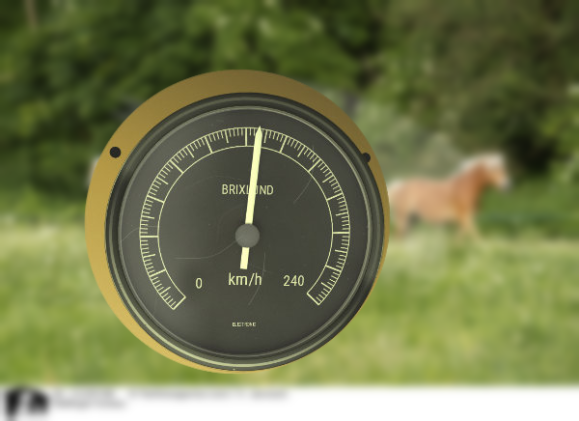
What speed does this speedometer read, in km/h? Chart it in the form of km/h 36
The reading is km/h 126
